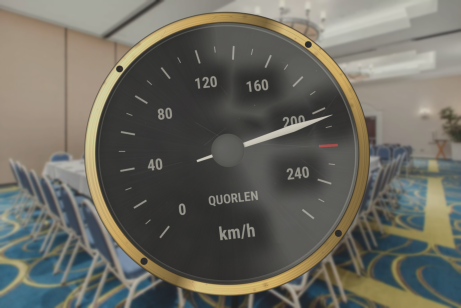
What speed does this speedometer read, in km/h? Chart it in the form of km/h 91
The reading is km/h 205
